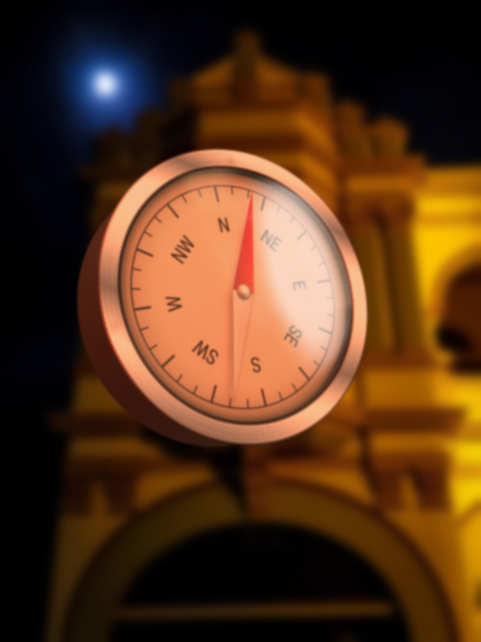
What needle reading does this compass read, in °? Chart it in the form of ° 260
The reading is ° 20
